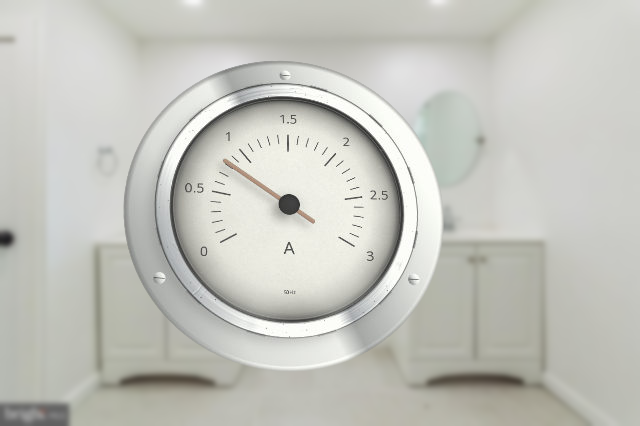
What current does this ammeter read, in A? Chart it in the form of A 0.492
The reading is A 0.8
